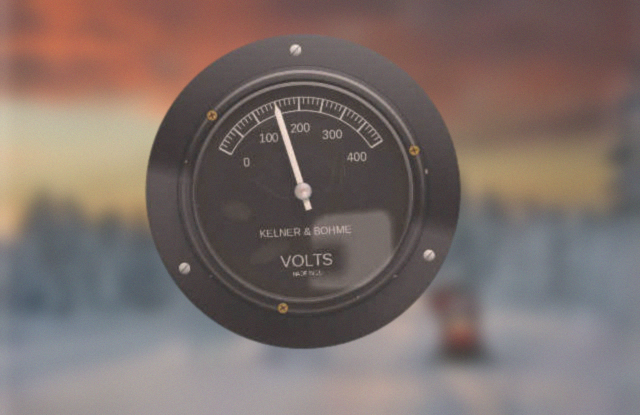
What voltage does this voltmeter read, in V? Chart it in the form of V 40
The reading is V 150
